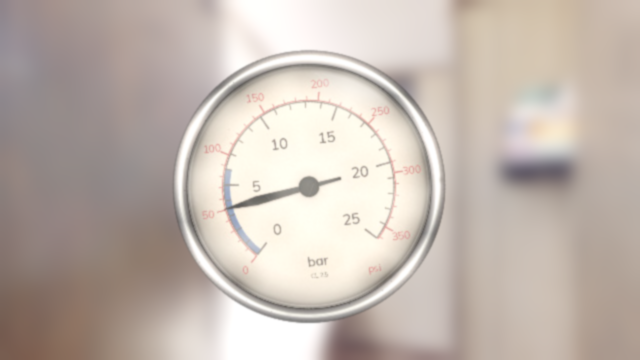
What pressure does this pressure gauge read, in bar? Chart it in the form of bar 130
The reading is bar 3.5
